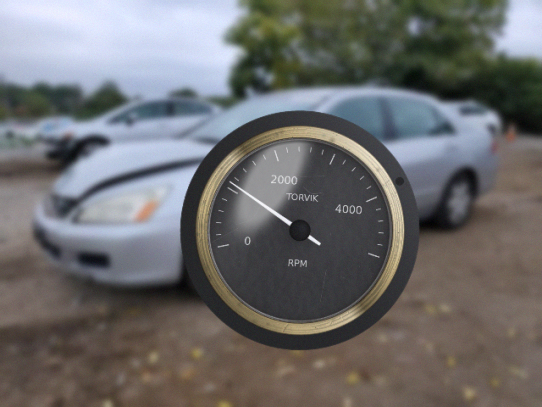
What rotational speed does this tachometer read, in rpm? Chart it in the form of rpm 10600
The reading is rpm 1100
